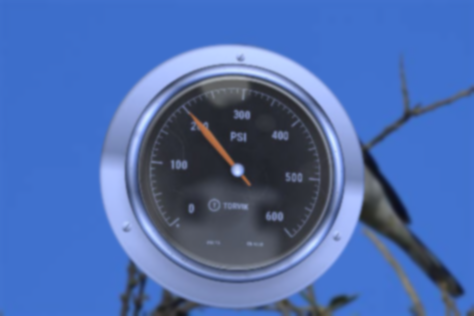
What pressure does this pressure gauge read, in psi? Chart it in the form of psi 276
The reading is psi 200
